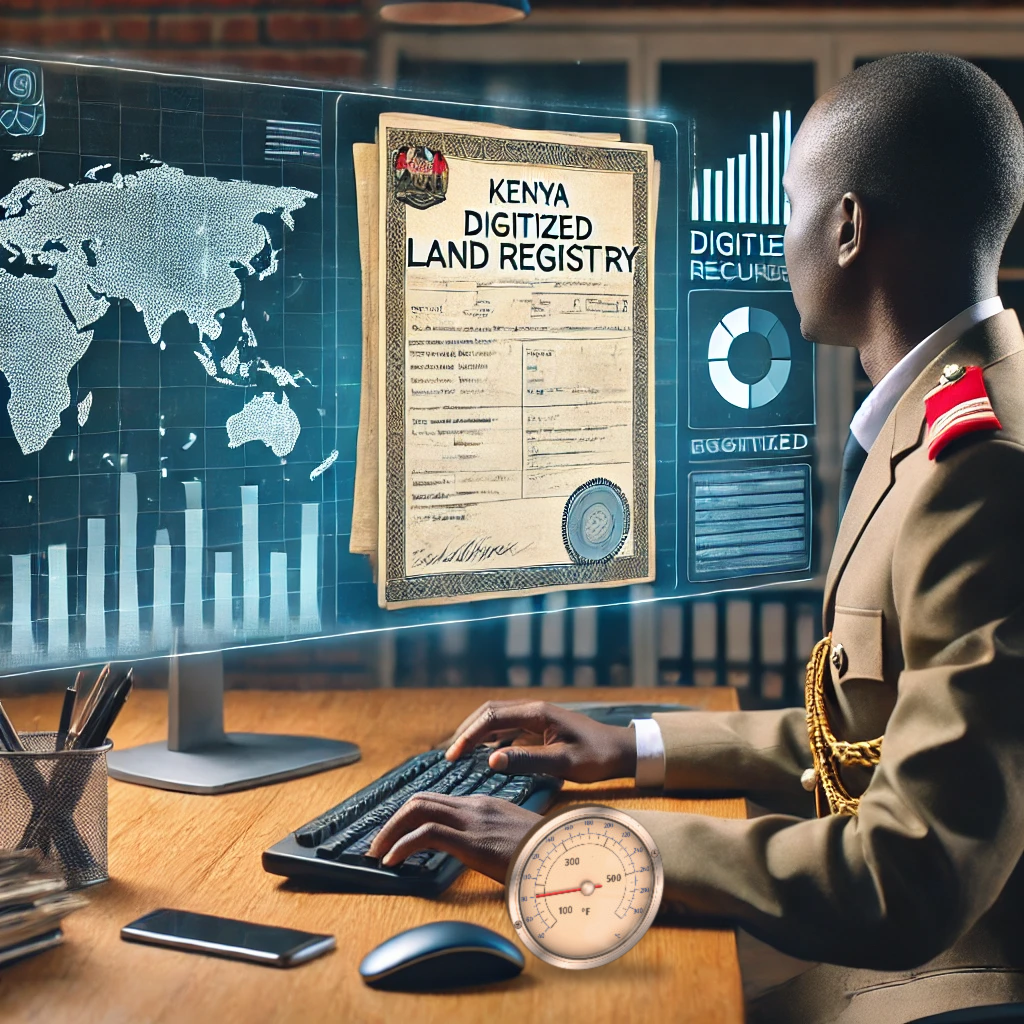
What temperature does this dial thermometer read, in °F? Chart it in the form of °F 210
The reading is °F 180
